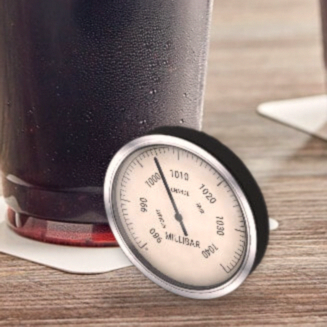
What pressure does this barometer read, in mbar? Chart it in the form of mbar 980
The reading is mbar 1005
